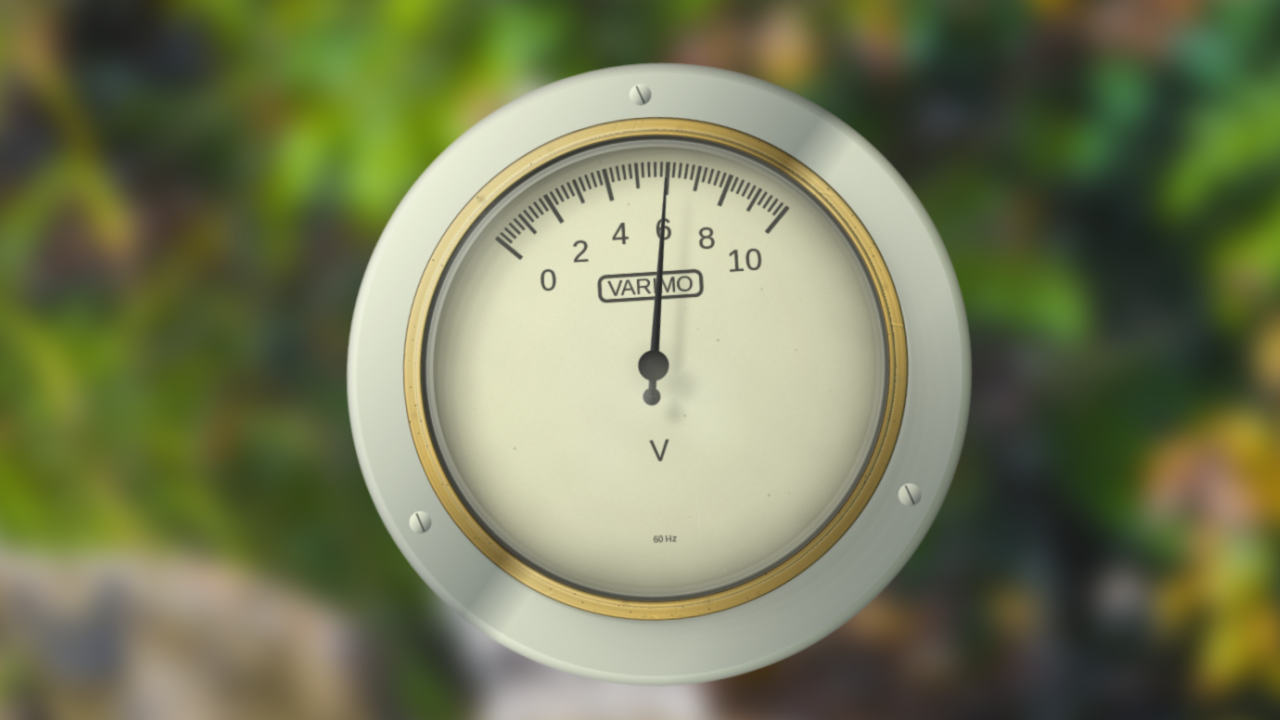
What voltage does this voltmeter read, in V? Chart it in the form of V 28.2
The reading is V 6
